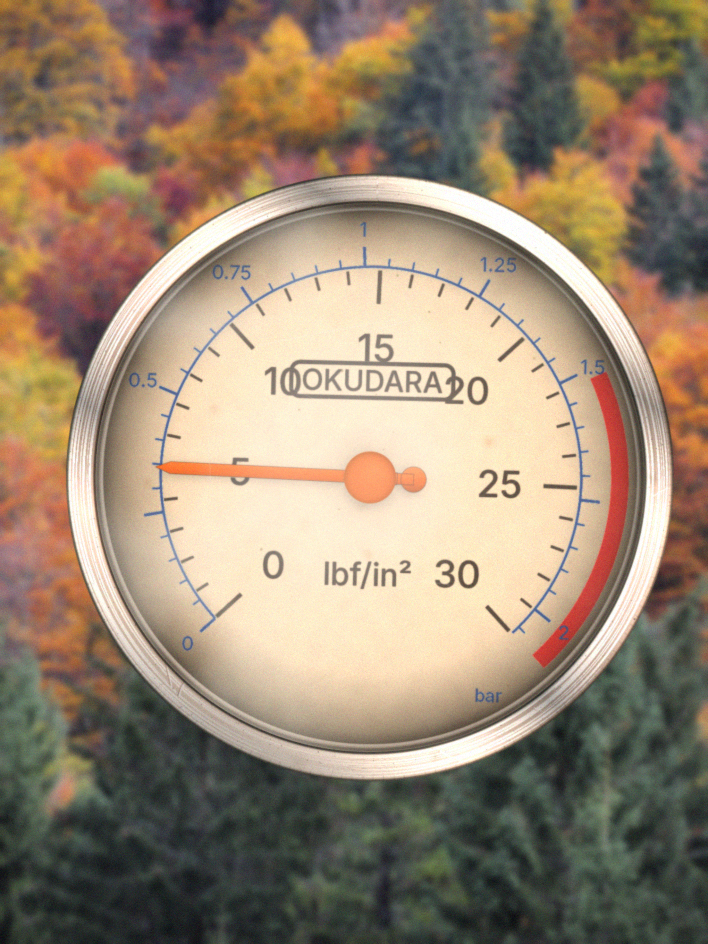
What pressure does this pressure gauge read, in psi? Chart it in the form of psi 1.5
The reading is psi 5
